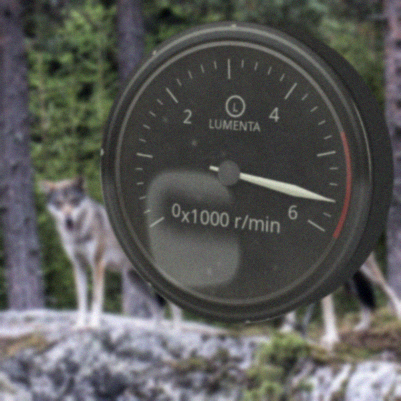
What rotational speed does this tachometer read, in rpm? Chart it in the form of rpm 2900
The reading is rpm 5600
